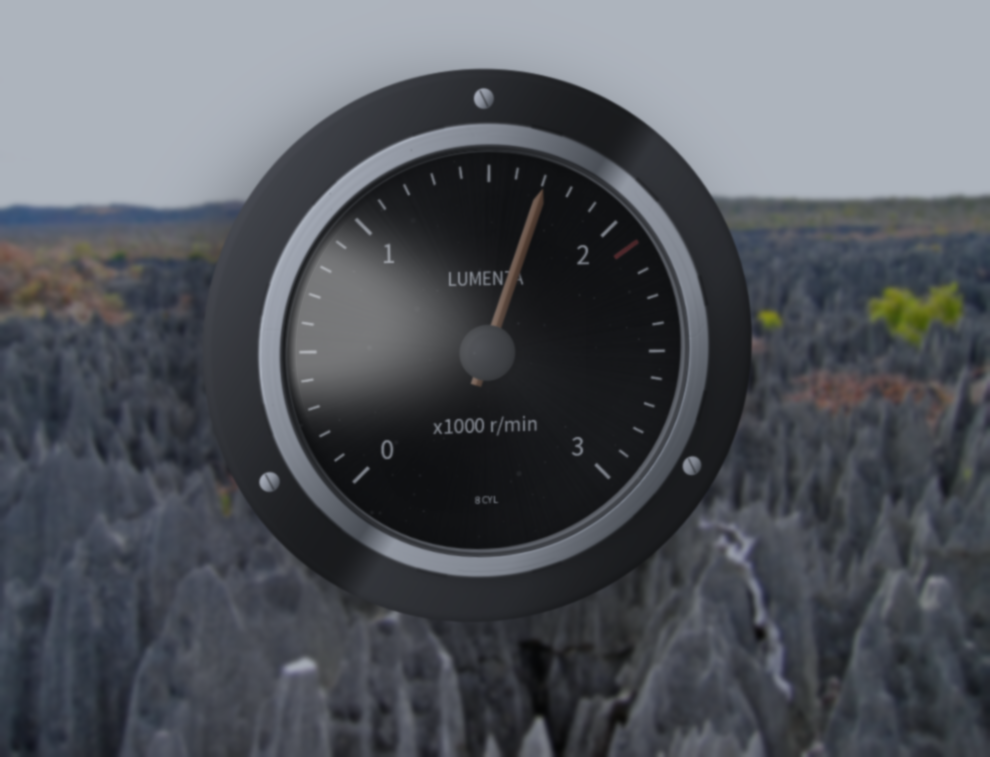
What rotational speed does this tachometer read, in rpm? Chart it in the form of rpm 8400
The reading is rpm 1700
